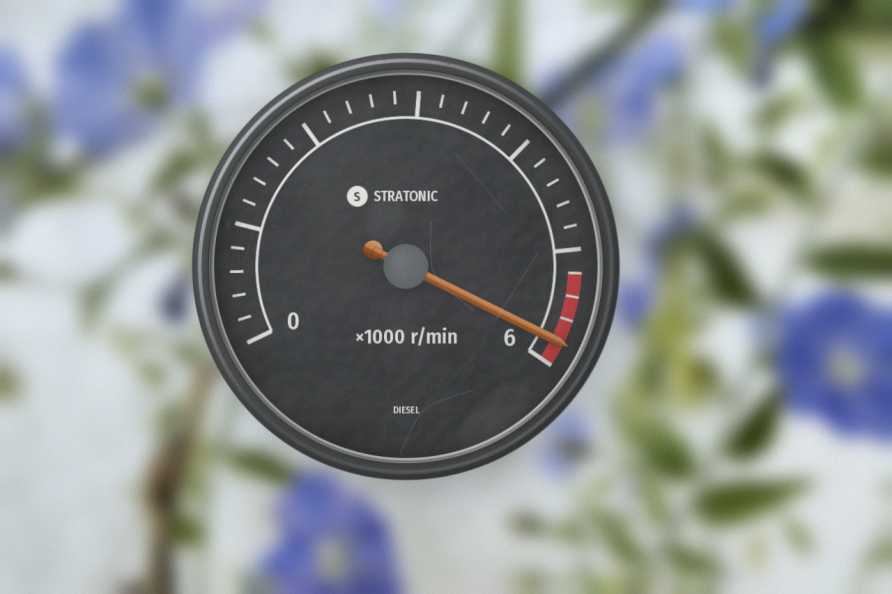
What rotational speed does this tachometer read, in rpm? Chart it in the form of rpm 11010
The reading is rpm 5800
